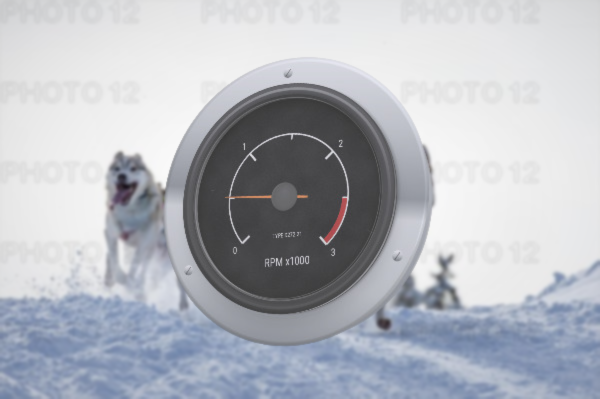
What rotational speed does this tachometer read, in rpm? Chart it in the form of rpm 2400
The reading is rpm 500
